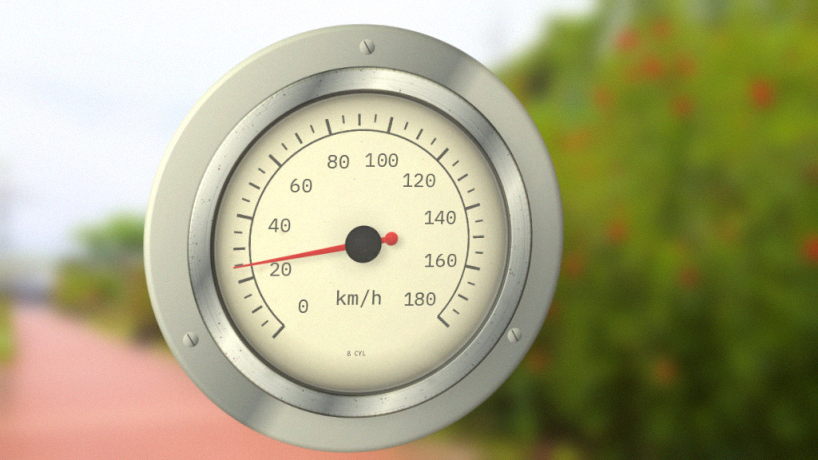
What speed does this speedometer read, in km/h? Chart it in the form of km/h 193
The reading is km/h 25
